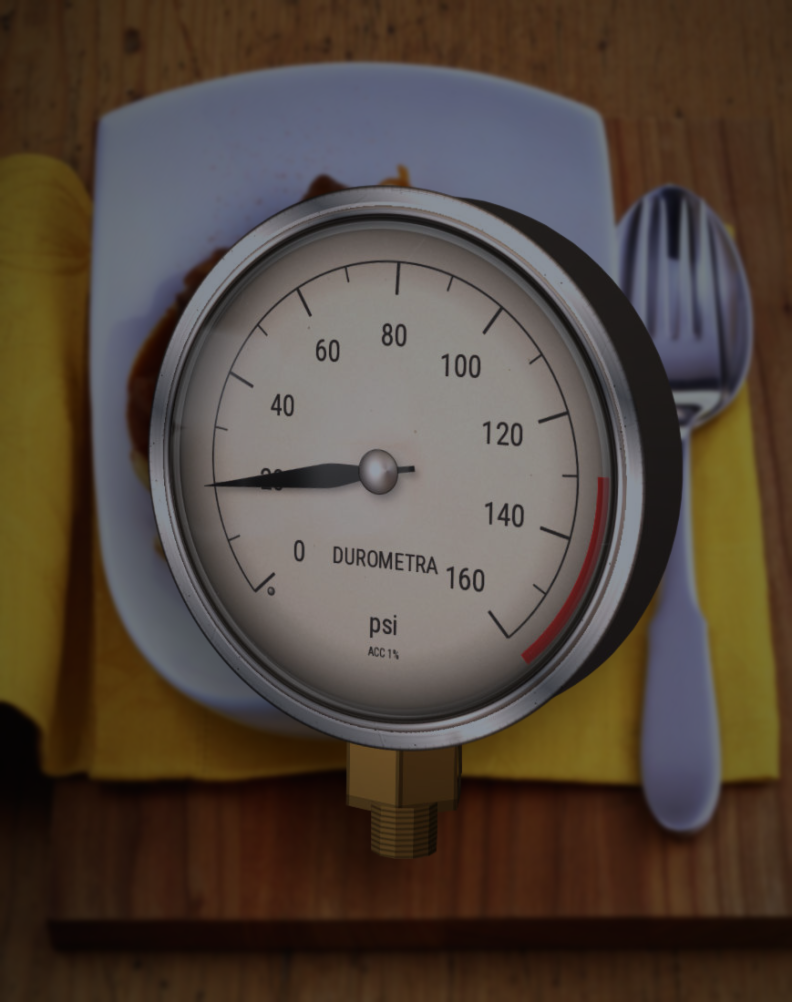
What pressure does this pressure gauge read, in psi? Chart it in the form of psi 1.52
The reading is psi 20
